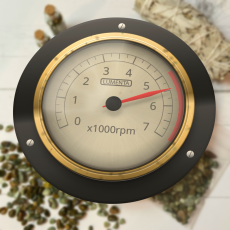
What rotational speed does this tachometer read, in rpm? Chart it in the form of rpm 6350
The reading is rpm 5500
